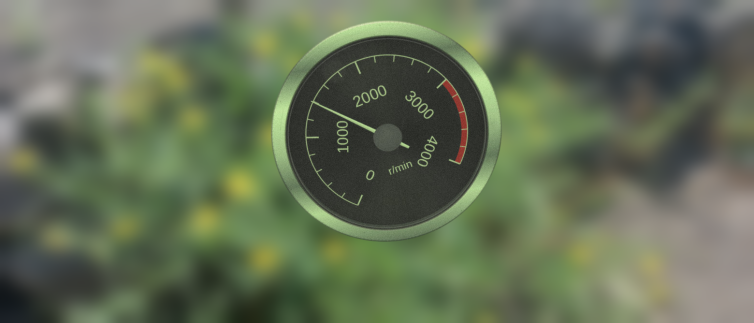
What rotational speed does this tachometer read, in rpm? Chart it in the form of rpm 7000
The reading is rpm 1400
